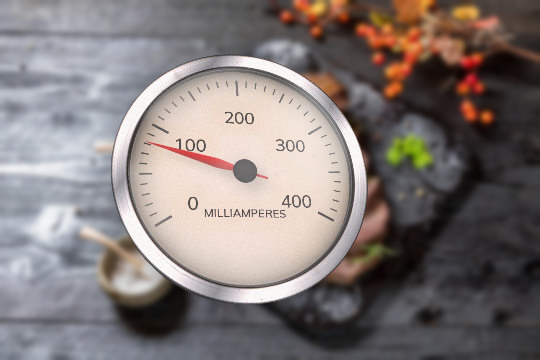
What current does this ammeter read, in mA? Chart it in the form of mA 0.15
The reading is mA 80
